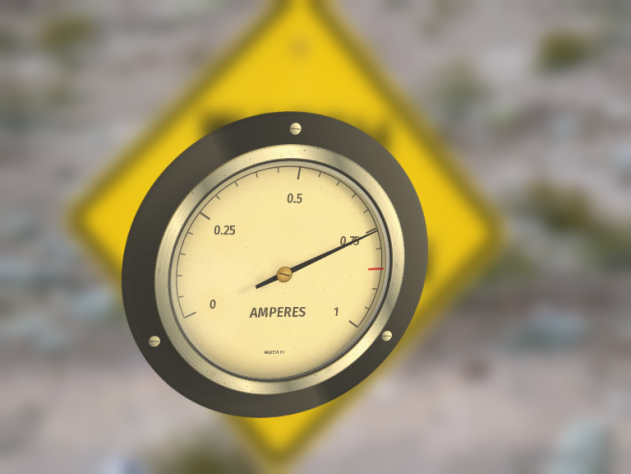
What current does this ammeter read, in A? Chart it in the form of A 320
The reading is A 0.75
